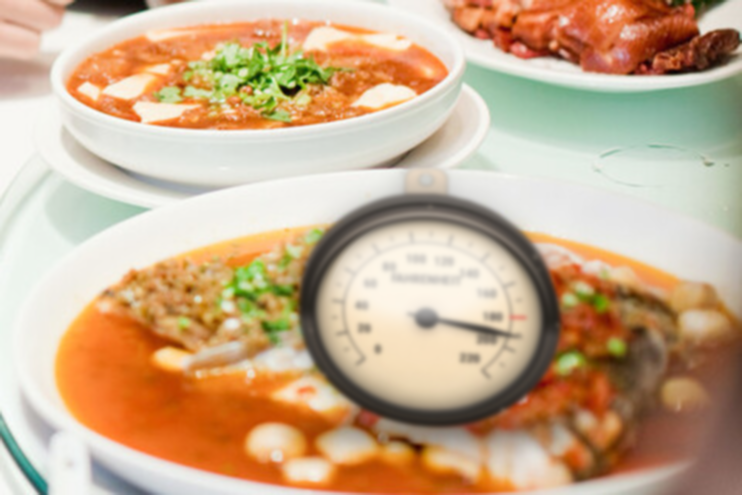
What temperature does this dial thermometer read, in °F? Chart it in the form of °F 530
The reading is °F 190
